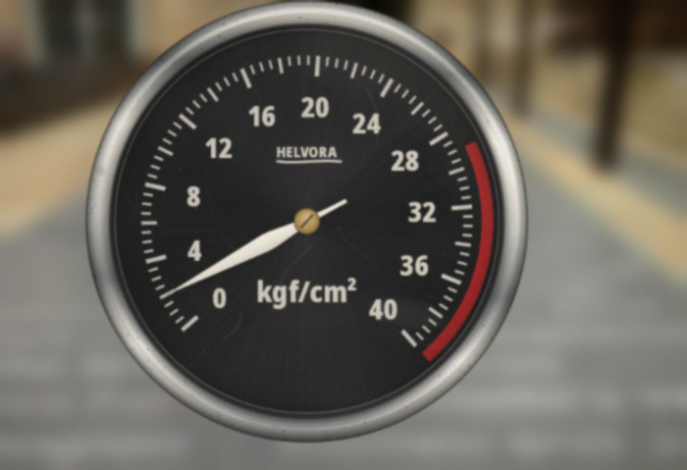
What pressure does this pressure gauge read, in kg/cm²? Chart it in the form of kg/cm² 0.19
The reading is kg/cm² 2
